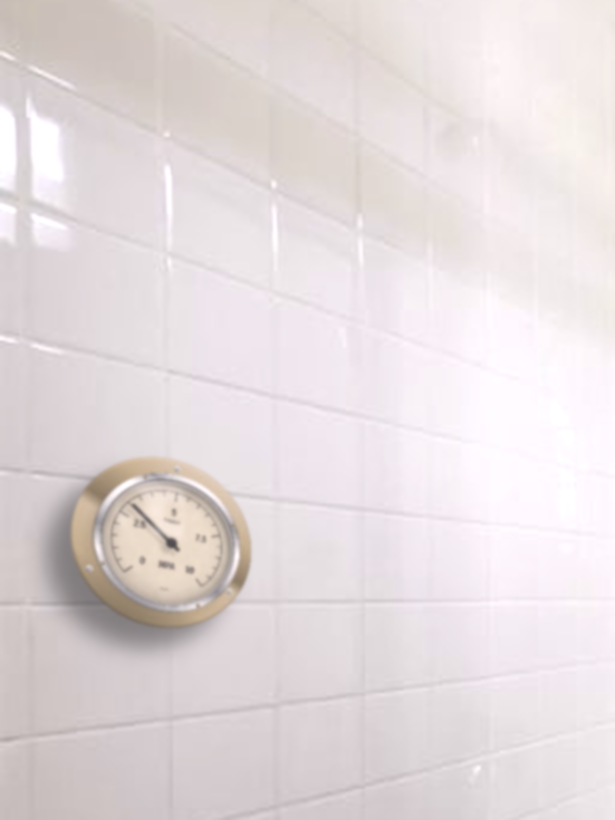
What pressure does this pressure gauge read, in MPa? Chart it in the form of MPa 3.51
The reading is MPa 3
